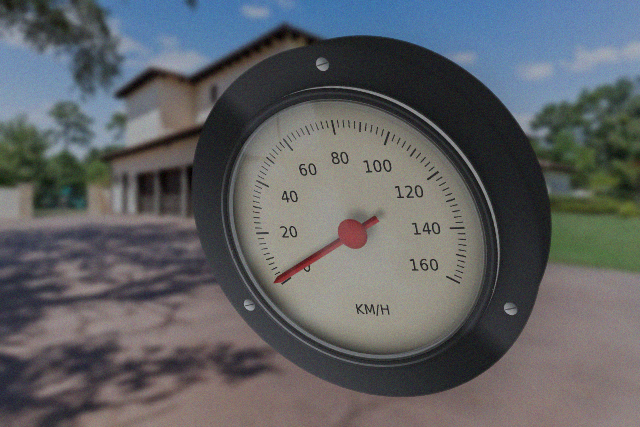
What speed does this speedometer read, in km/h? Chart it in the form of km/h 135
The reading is km/h 2
